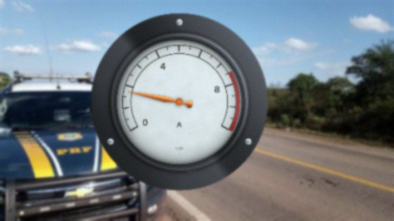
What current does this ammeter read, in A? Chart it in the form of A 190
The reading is A 1.75
